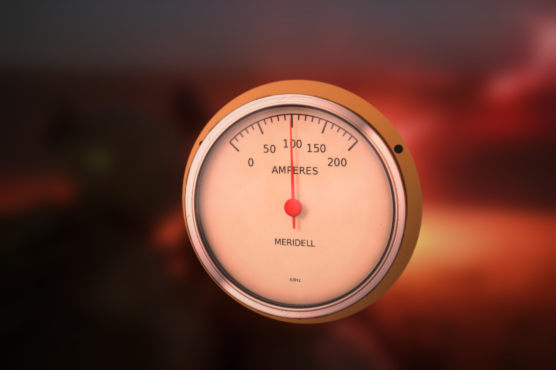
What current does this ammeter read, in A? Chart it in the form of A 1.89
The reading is A 100
